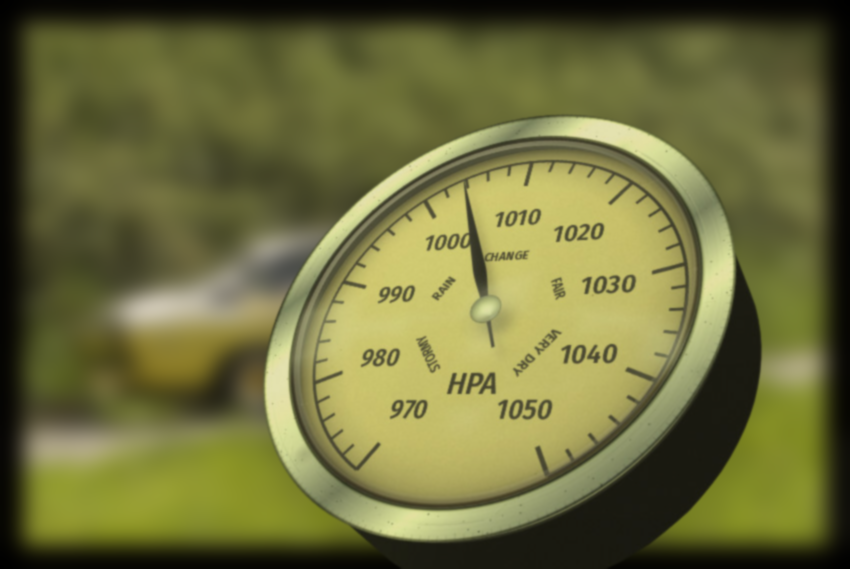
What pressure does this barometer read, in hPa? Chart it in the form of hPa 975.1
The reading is hPa 1004
